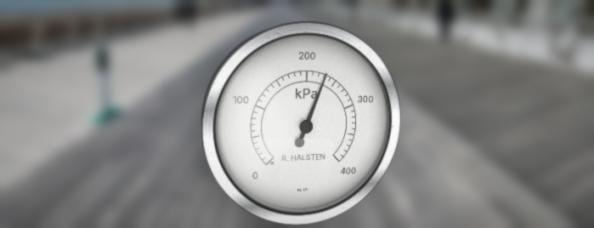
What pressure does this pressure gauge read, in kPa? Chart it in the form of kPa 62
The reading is kPa 230
